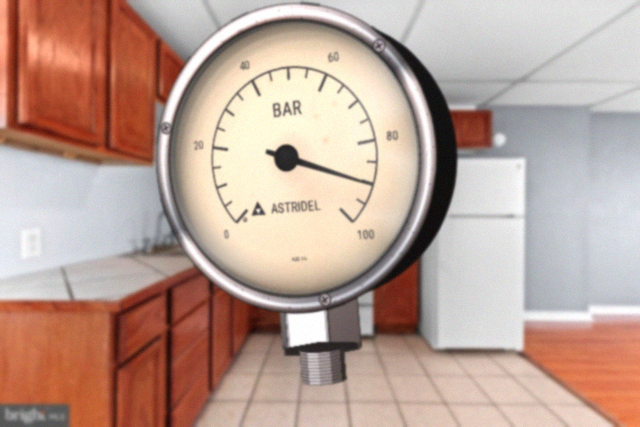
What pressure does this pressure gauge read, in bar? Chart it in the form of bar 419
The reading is bar 90
